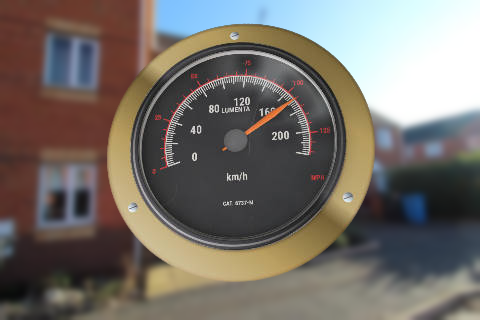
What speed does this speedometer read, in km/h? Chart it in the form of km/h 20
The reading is km/h 170
